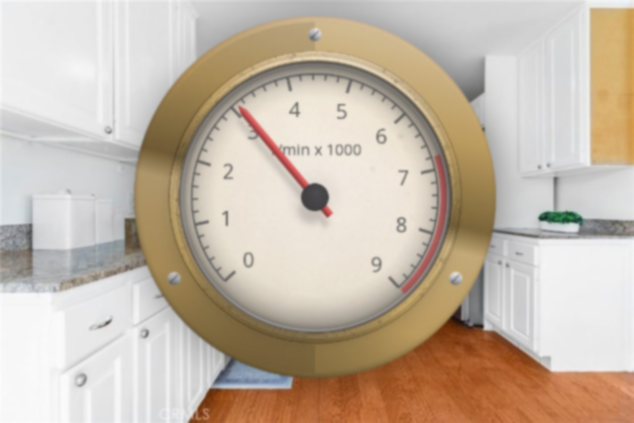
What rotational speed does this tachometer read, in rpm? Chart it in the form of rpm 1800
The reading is rpm 3100
